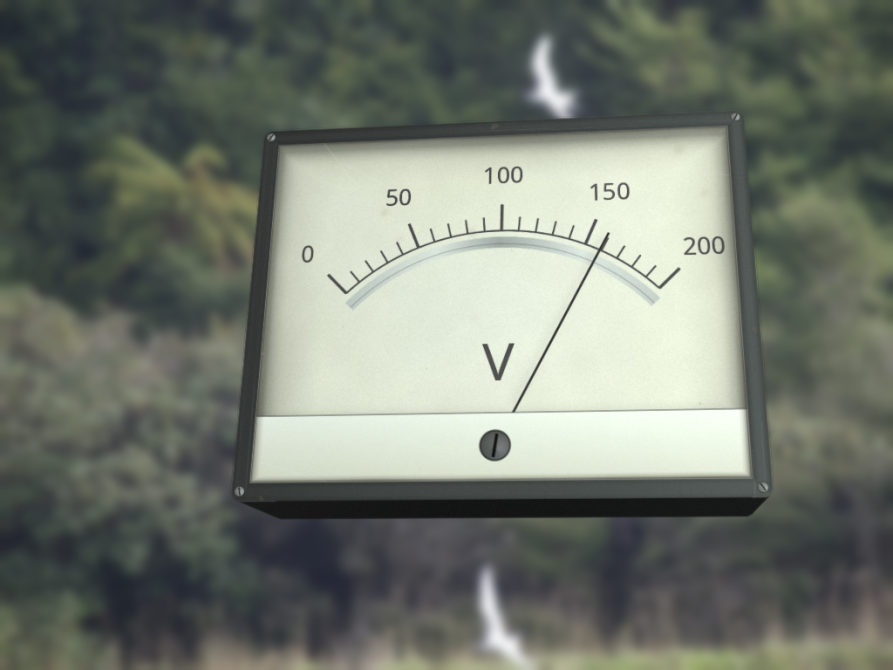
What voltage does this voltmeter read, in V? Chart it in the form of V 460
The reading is V 160
